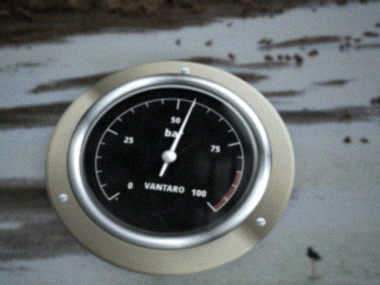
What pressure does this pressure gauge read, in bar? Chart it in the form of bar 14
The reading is bar 55
